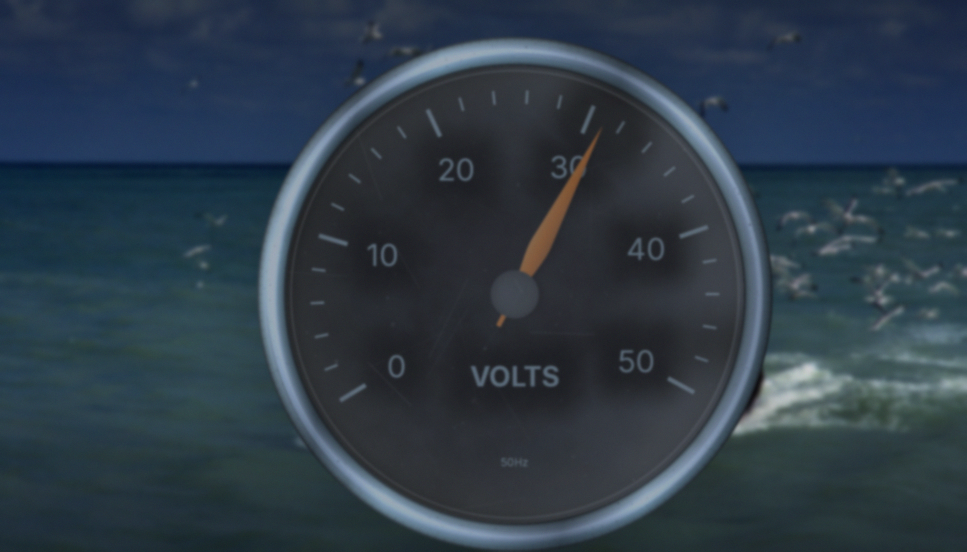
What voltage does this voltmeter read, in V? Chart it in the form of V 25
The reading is V 31
